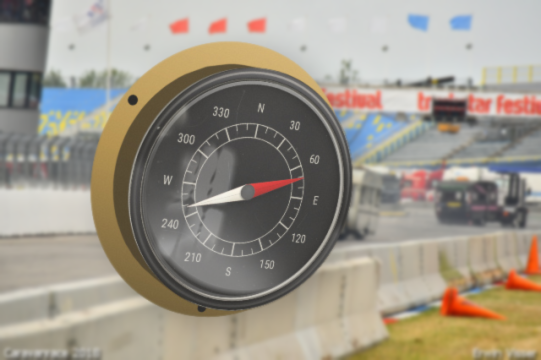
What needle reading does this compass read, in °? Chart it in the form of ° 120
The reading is ° 70
